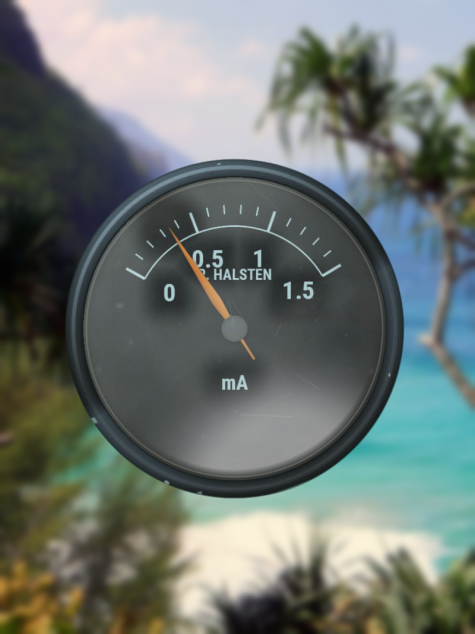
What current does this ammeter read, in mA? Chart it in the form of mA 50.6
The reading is mA 0.35
